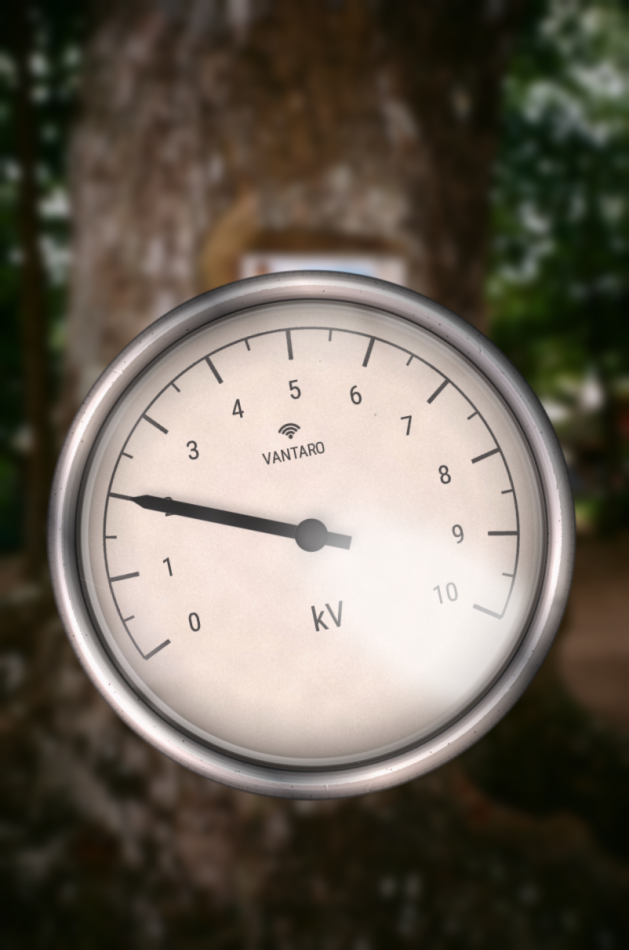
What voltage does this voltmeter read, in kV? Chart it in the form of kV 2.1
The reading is kV 2
